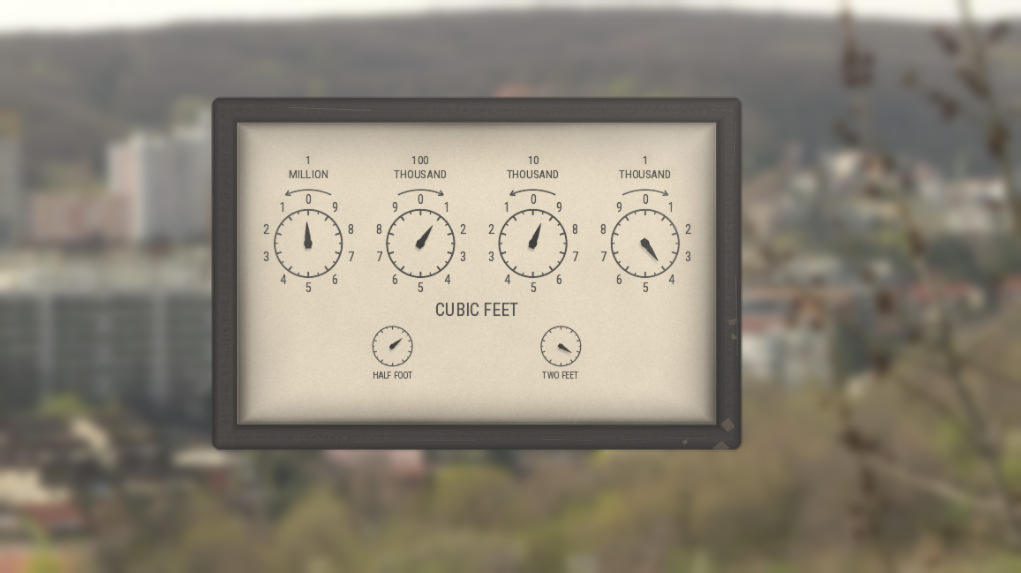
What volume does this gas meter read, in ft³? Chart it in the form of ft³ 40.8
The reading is ft³ 9400
